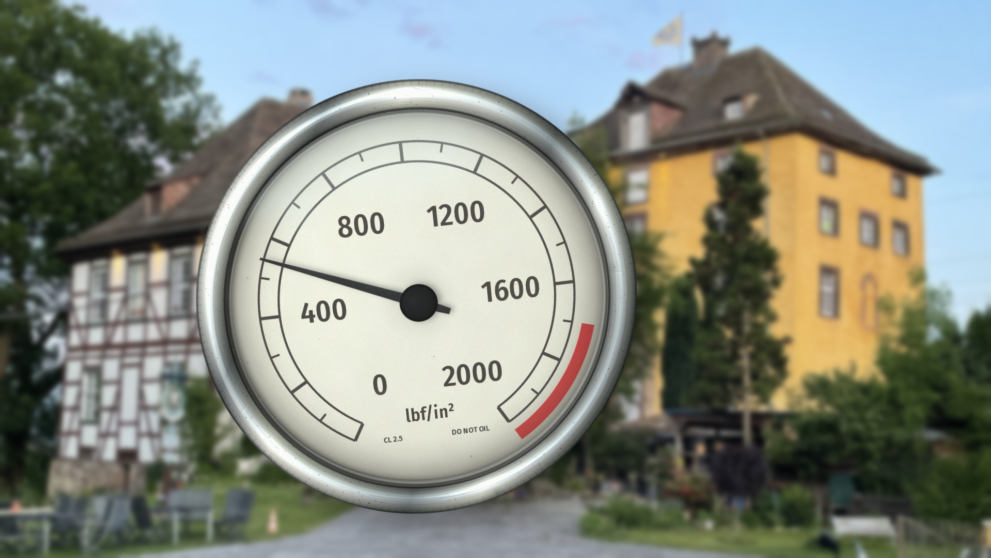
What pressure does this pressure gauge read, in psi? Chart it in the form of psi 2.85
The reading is psi 550
